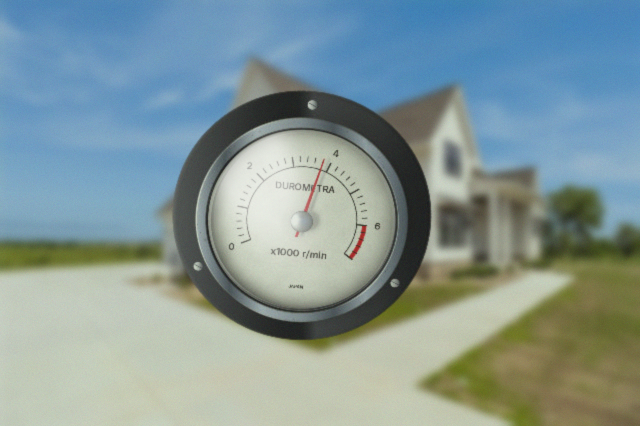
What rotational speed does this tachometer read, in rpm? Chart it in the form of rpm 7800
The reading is rpm 3800
